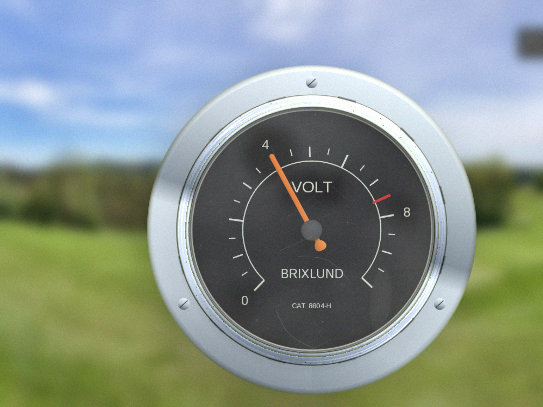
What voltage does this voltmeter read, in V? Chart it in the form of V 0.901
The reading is V 4
